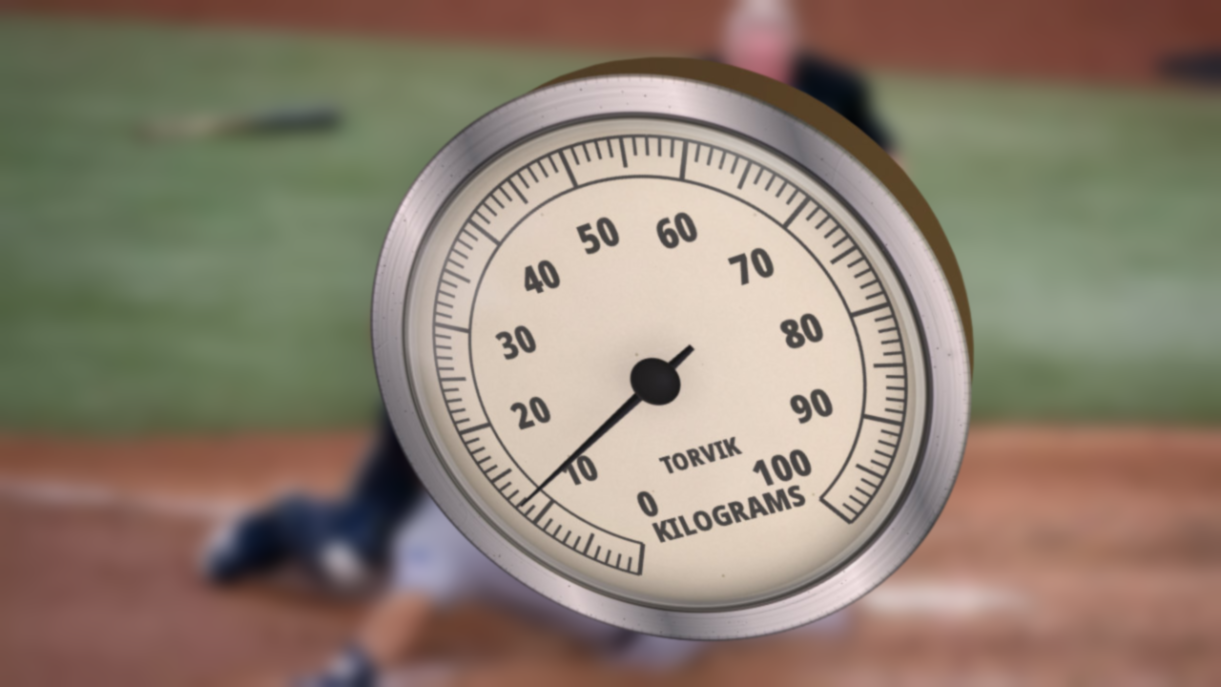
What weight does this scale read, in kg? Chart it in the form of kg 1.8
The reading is kg 12
